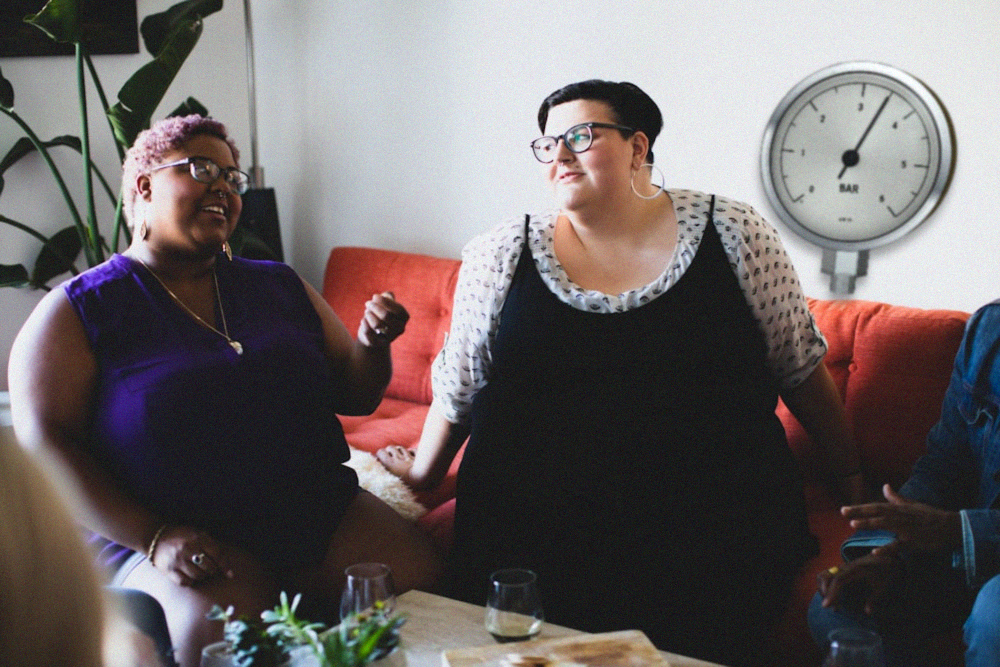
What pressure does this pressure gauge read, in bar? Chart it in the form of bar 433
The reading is bar 3.5
